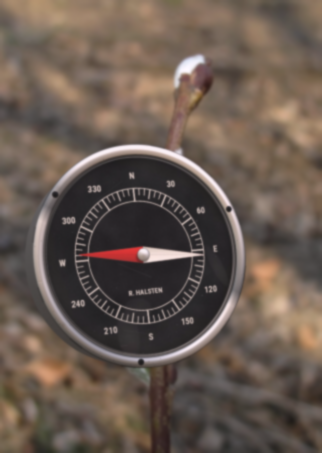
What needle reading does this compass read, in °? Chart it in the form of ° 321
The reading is ° 275
